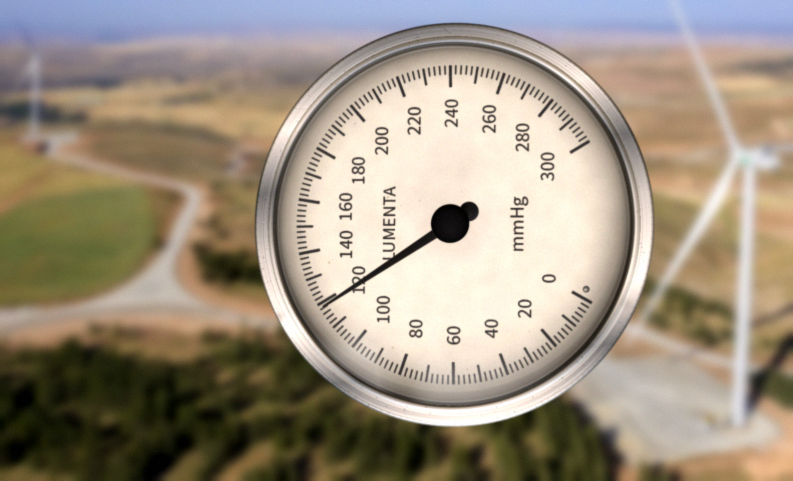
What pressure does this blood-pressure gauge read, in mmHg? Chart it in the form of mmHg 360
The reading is mmHg 118
